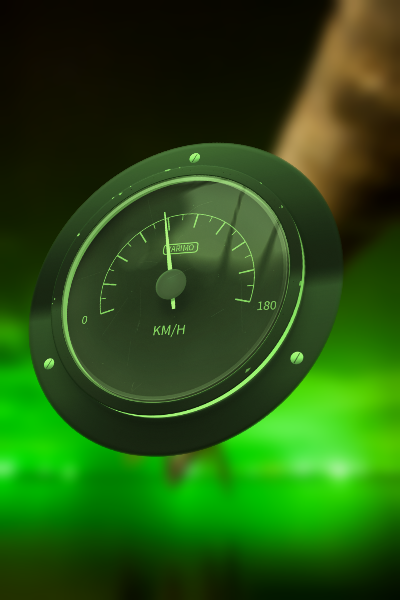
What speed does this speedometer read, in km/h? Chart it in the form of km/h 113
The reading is km/h 80
